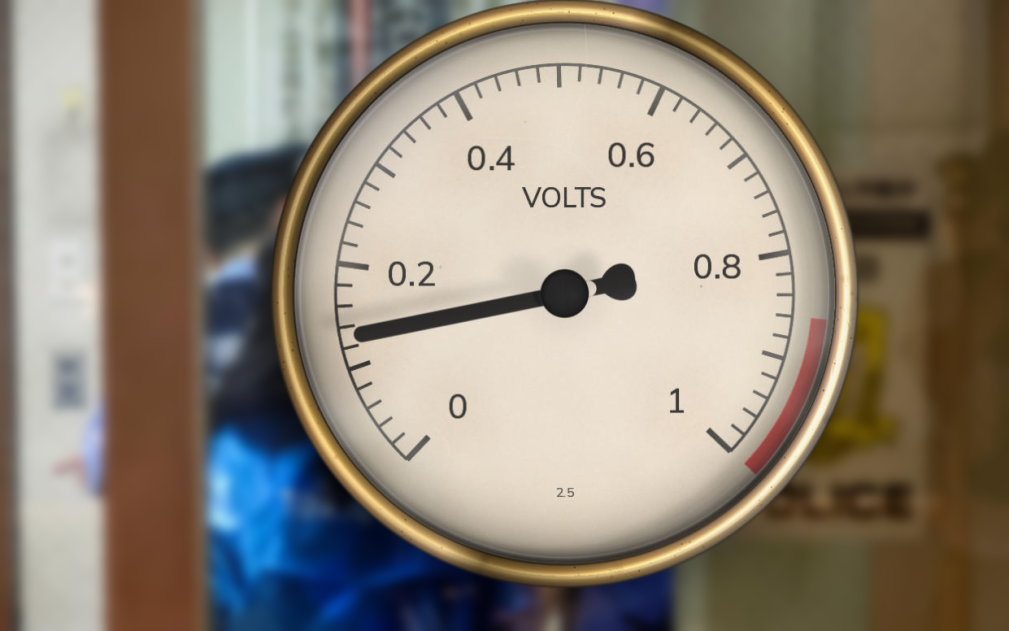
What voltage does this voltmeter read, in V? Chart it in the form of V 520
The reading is V 0.13
